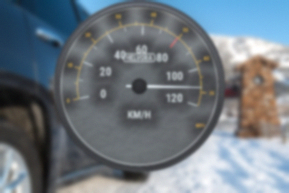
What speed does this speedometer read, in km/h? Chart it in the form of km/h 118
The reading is km/h 110
